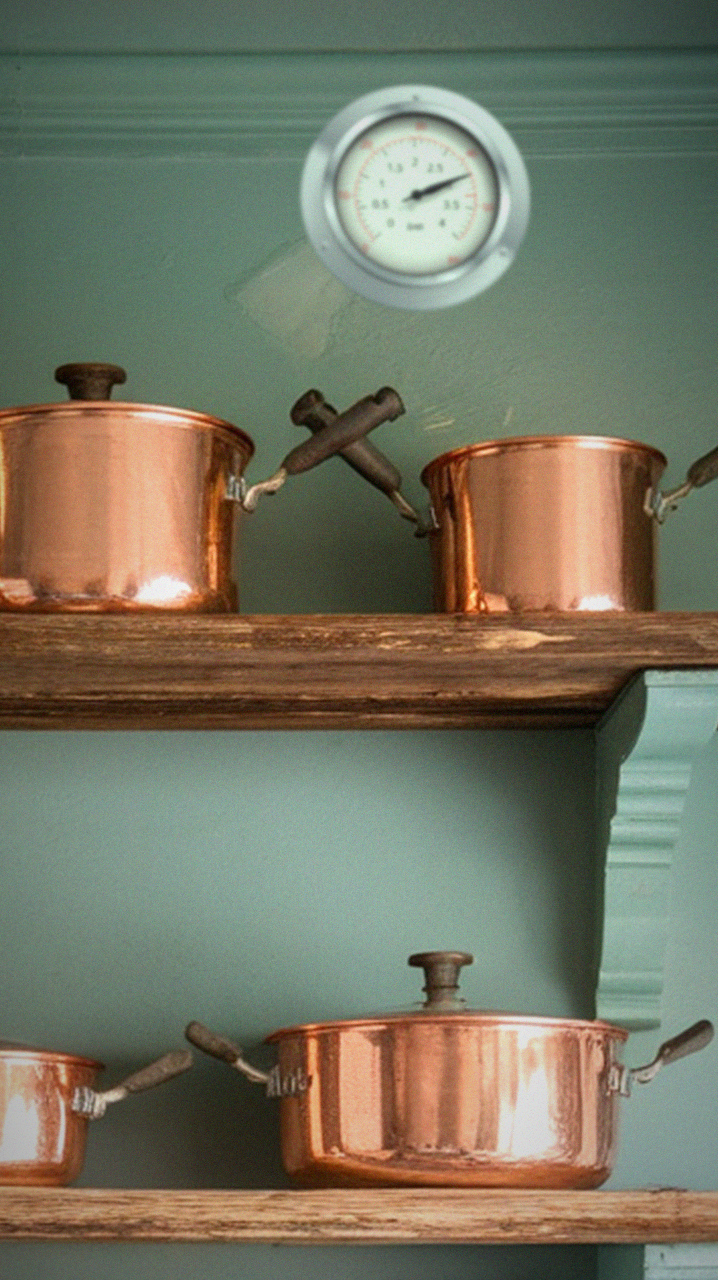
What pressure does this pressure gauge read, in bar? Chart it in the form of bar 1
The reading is bar 3
